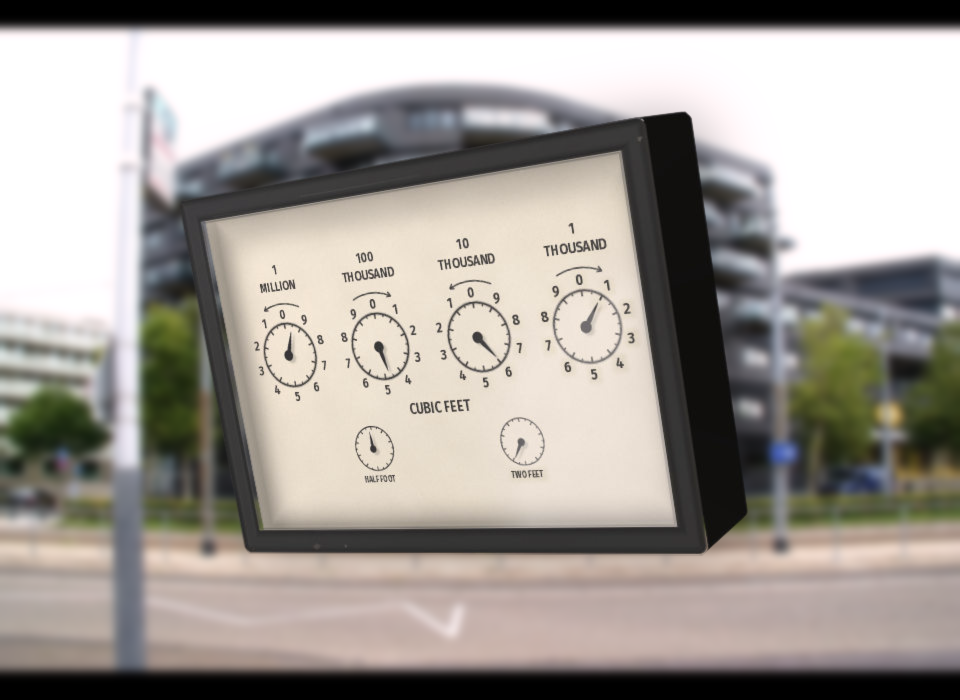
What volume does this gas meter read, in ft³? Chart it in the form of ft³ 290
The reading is ft³ 946100
